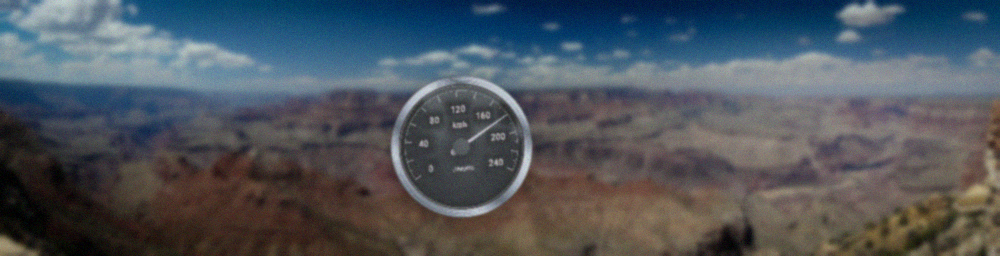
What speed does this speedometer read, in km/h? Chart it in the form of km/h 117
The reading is km/h 180
